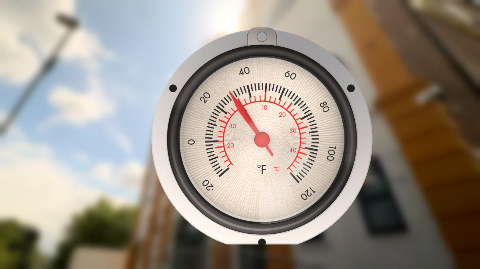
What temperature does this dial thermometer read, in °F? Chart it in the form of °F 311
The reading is °F 30
